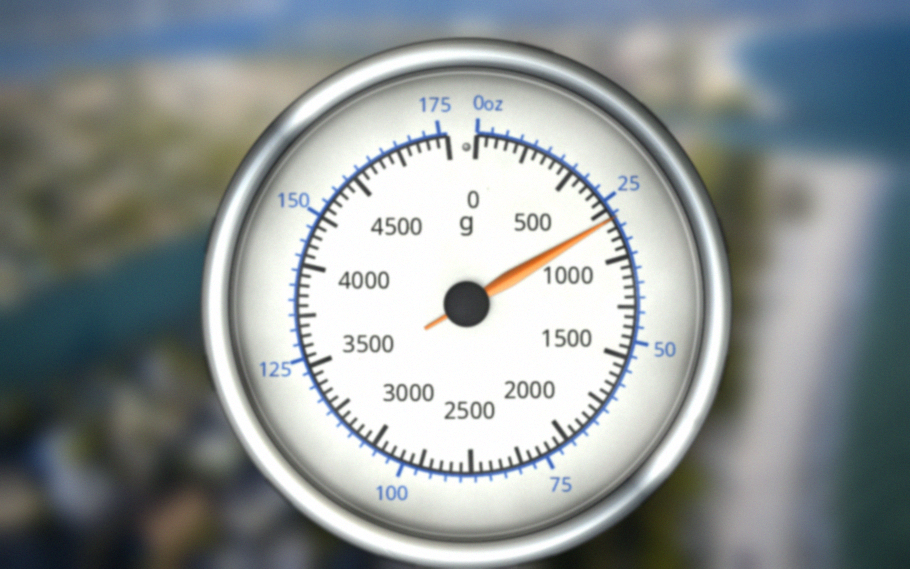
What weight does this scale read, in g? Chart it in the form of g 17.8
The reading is g 800
